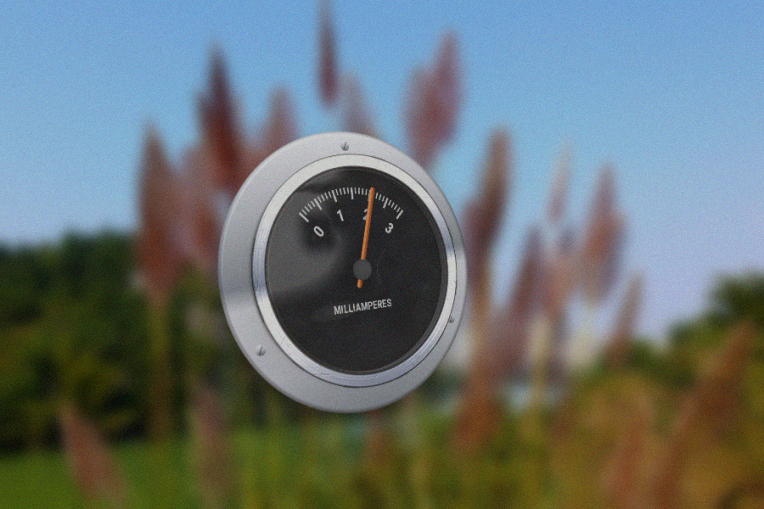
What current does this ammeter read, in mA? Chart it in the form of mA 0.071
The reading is mA 2
